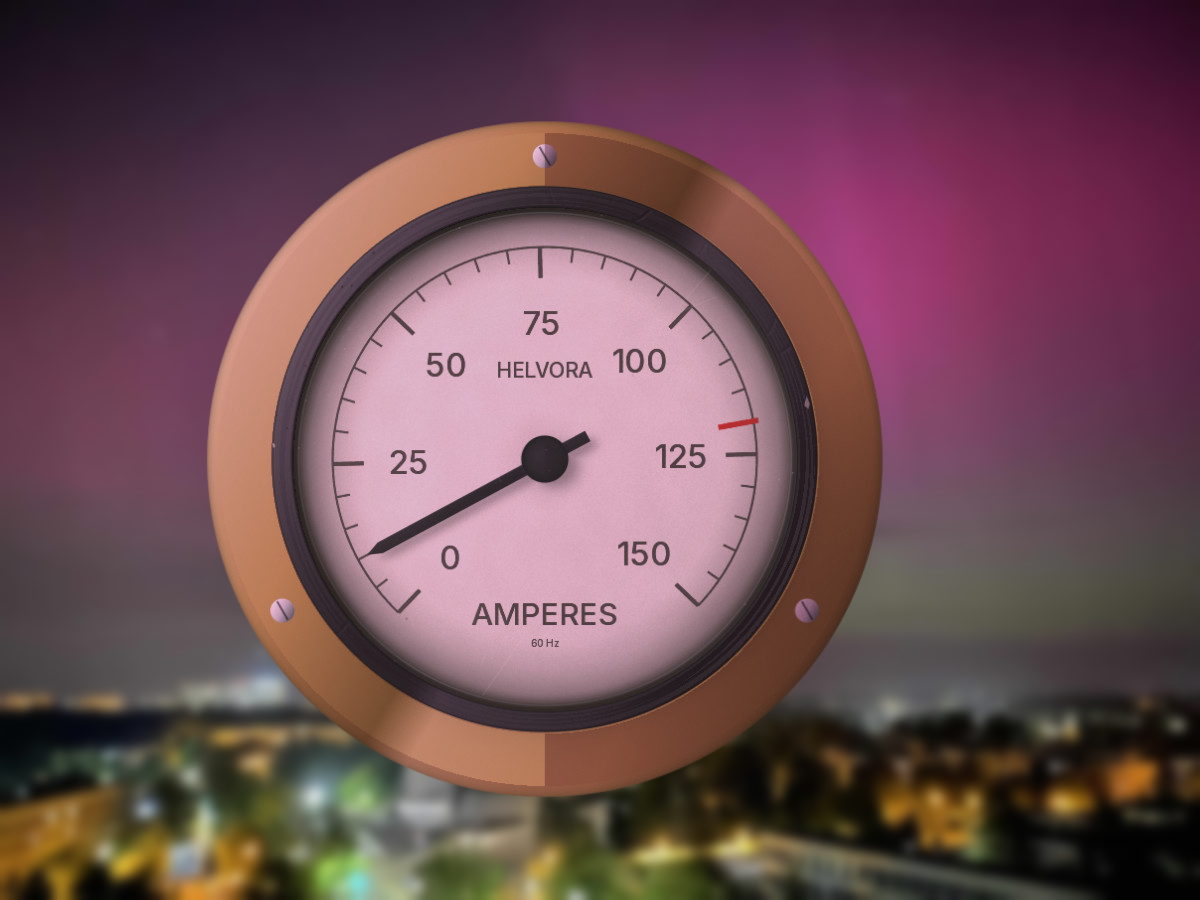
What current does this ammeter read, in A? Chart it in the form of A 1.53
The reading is A 10
